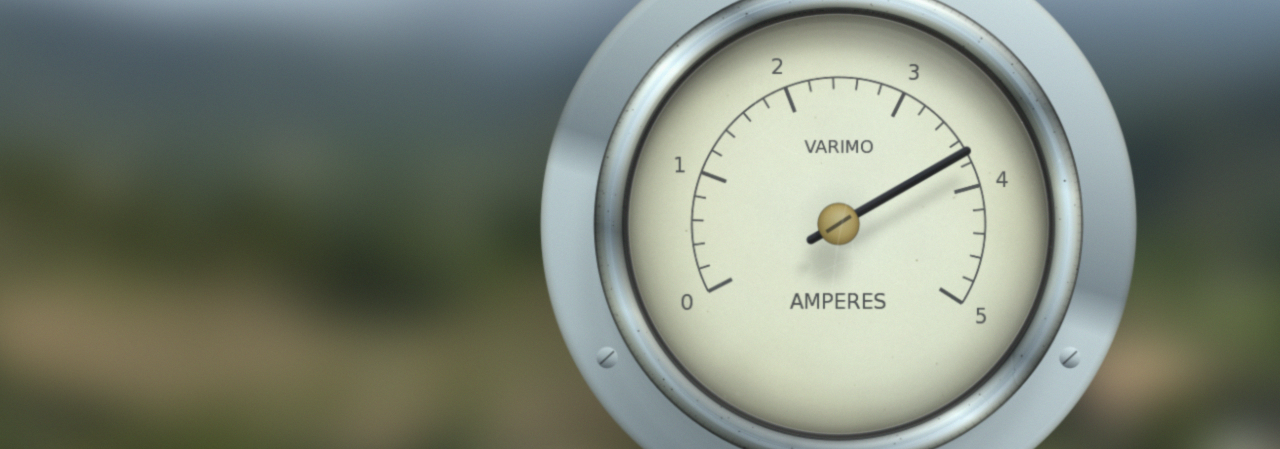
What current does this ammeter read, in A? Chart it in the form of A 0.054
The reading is A 3.7
